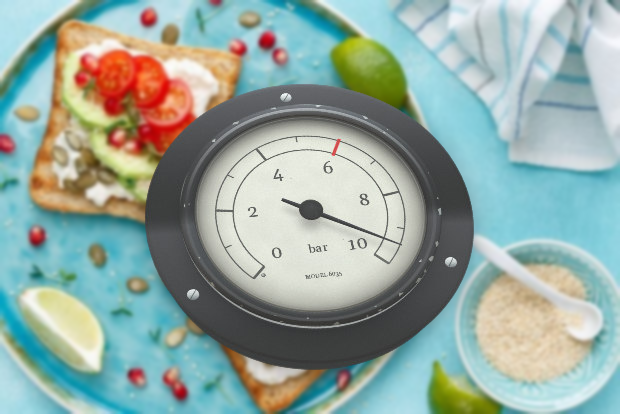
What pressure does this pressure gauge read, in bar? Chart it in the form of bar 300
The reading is bar 9.5
